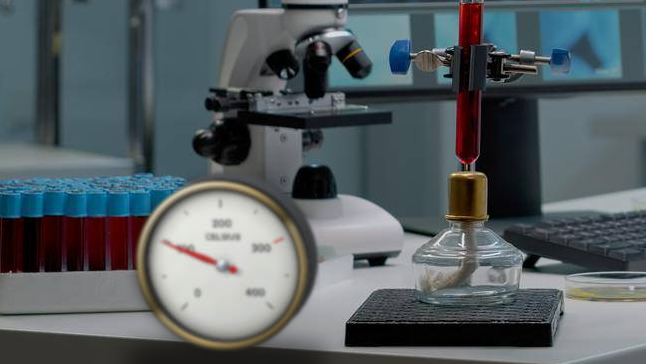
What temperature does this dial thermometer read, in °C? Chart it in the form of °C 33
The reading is °C 100
